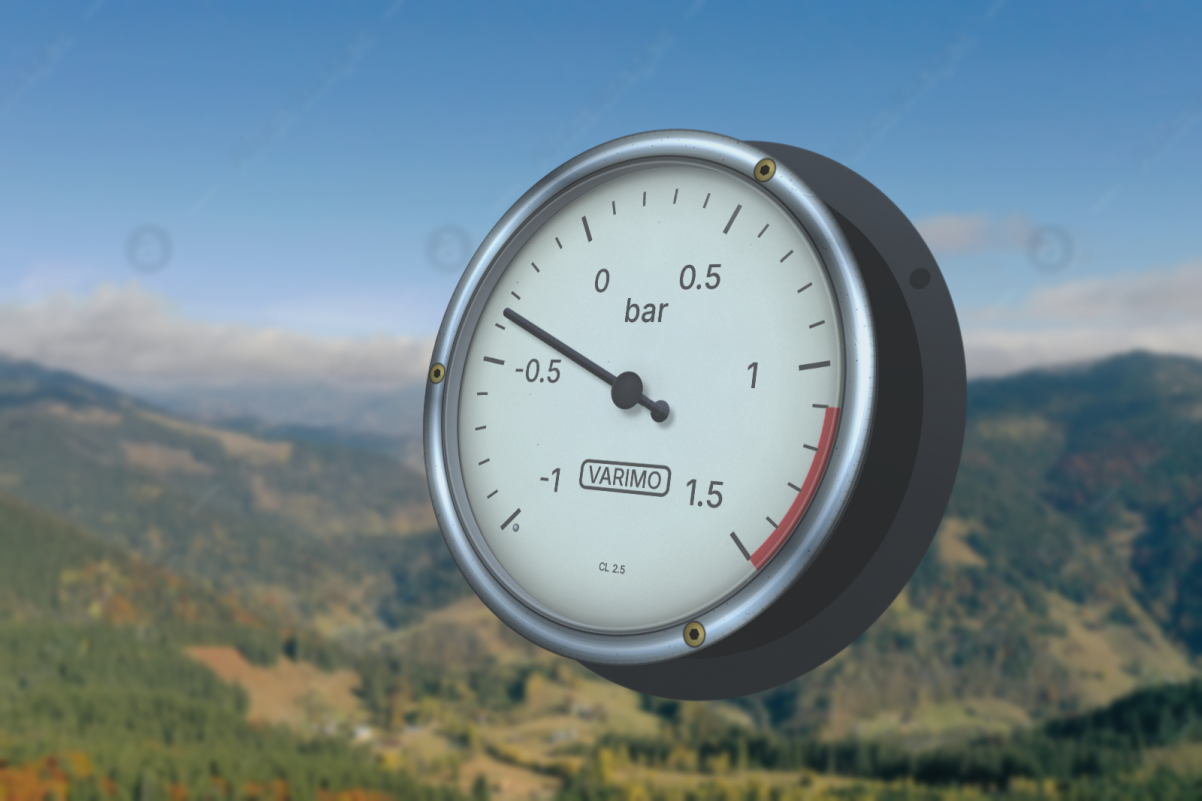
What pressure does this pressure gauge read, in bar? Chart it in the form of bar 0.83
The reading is bar -0.35
